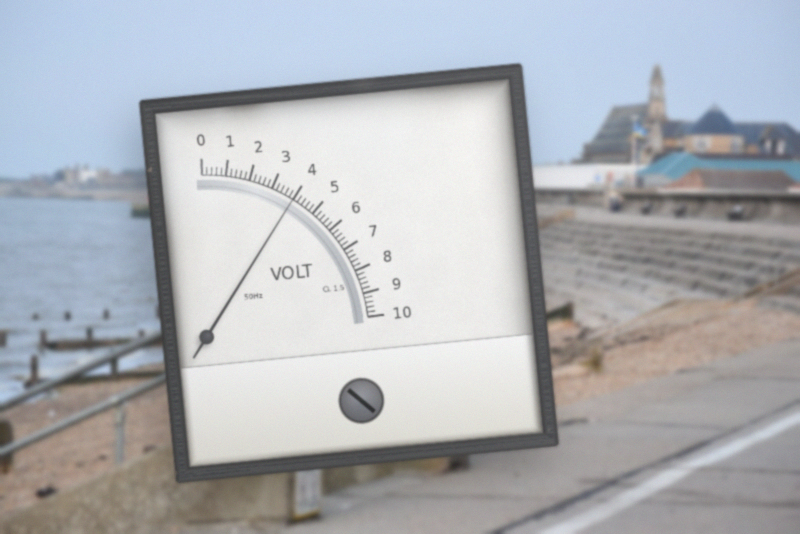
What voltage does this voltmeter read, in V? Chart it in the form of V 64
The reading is V 4
